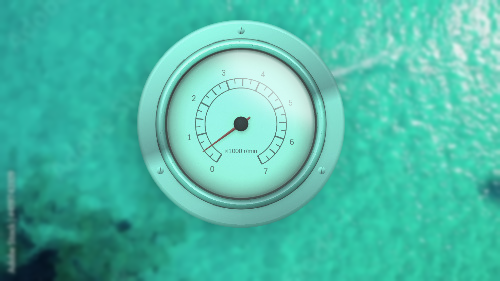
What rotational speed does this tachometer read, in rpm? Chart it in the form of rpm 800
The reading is rpm 500
